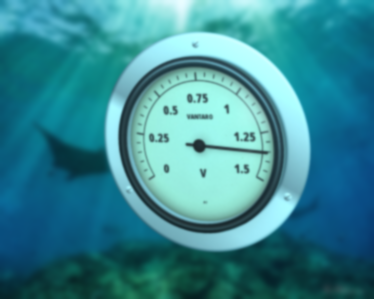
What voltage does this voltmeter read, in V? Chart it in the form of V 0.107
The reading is V 1.35
